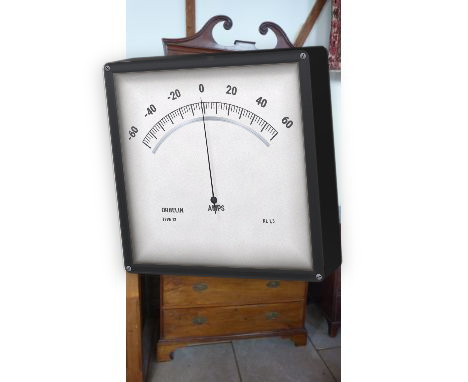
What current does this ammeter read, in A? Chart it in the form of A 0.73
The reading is A 0
